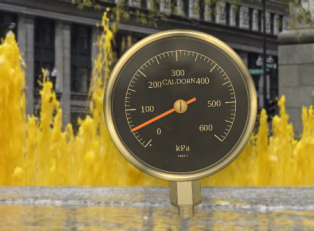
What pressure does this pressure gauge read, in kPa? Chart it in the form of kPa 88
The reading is kPa 50
